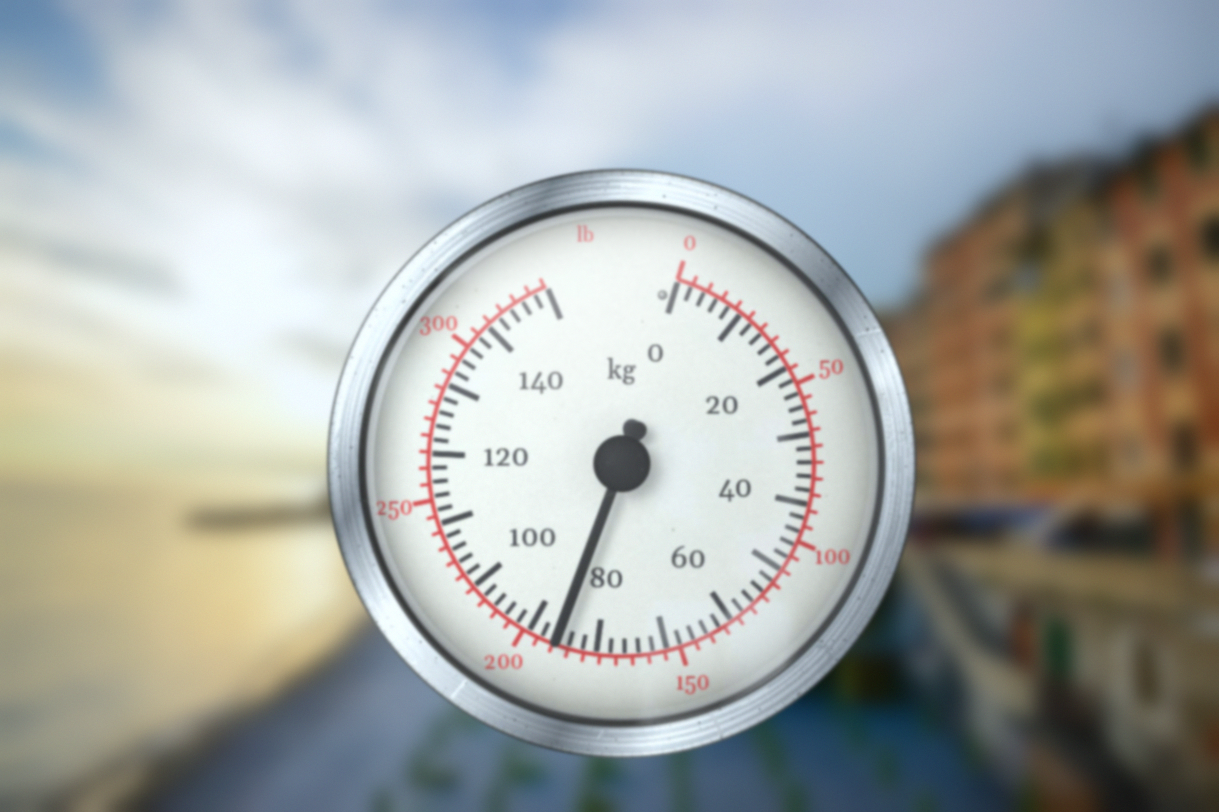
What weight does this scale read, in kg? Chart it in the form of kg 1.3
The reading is kg 86
